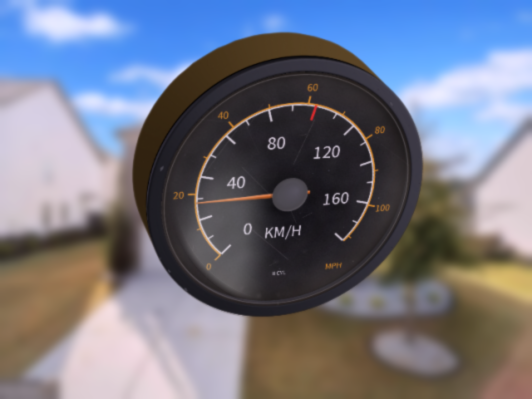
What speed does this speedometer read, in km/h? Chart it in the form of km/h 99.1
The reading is km/h 30
